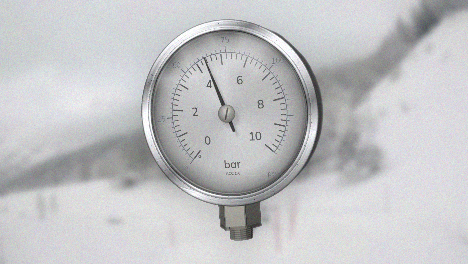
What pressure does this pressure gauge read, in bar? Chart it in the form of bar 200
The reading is bar 4.4
